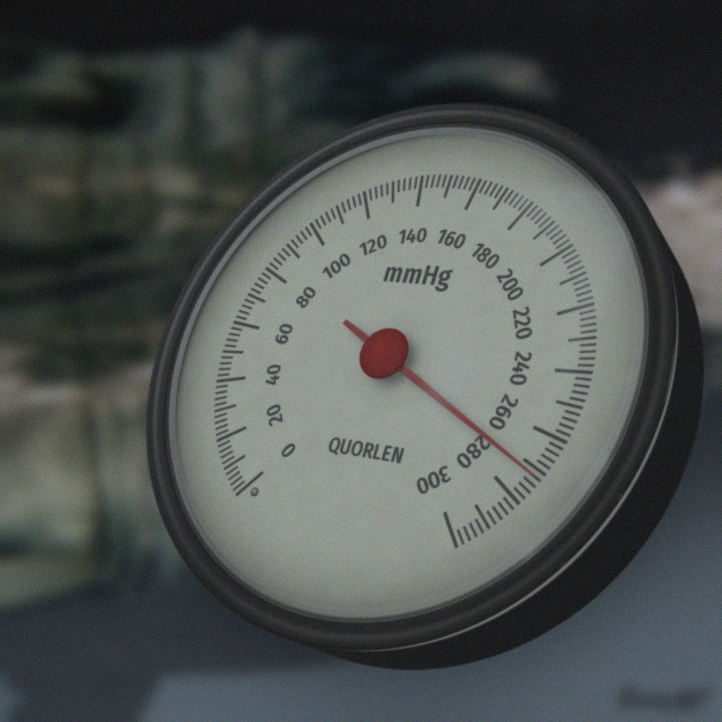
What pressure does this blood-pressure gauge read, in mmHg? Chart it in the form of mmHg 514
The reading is mmHg 272
